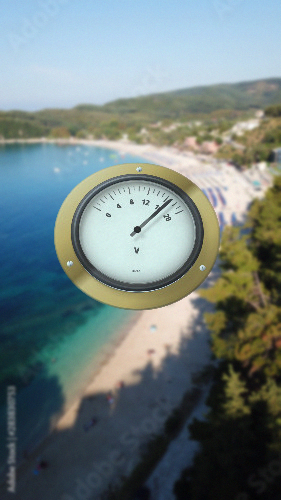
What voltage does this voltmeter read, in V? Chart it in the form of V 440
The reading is V 17
